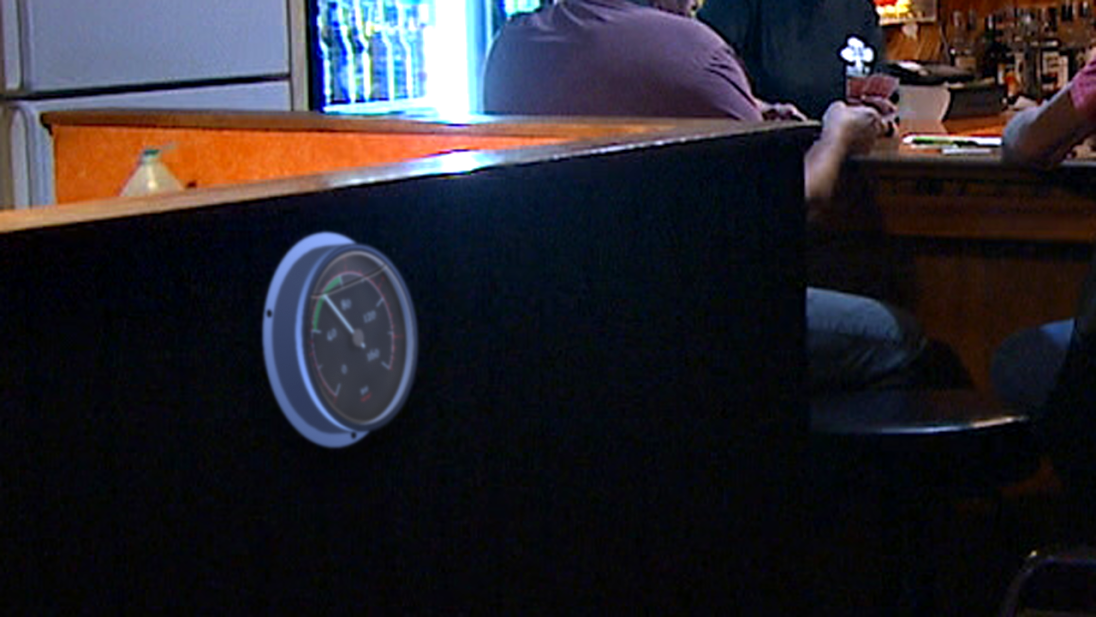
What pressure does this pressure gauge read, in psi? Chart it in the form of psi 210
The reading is psi 60
